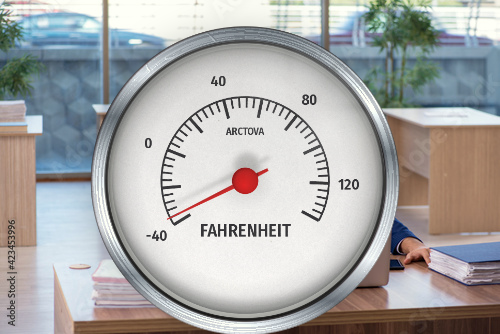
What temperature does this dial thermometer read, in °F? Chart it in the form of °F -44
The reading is °F -36
